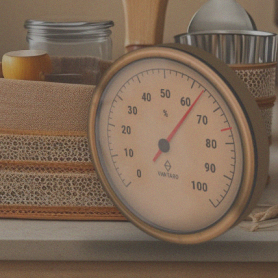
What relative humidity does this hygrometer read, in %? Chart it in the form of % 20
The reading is % 64
